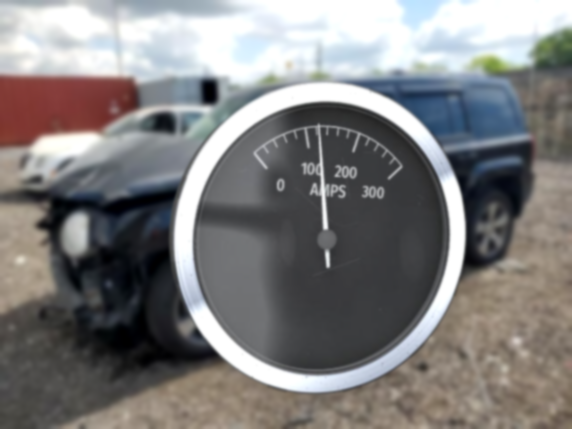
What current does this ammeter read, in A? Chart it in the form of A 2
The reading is A 120
